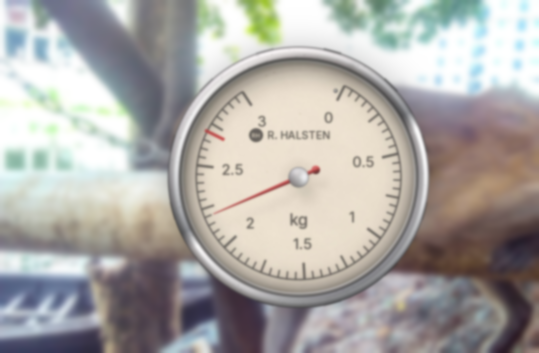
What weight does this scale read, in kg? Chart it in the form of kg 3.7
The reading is kg 2.2
